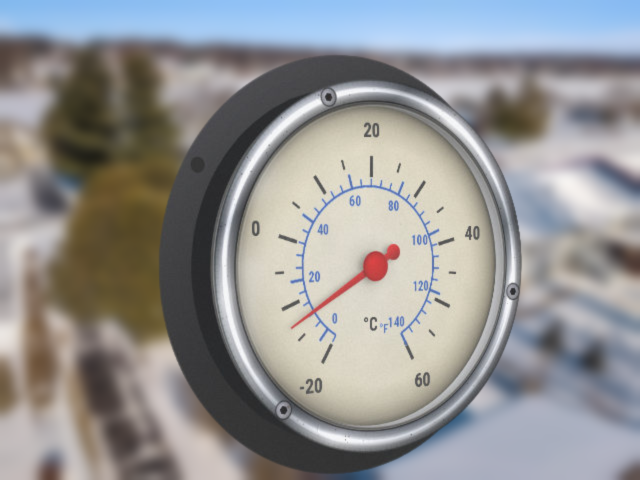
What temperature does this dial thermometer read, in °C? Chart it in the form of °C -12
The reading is °C -12.5
